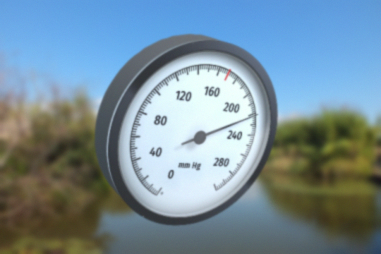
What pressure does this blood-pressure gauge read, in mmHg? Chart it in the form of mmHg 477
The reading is mmHg 220
